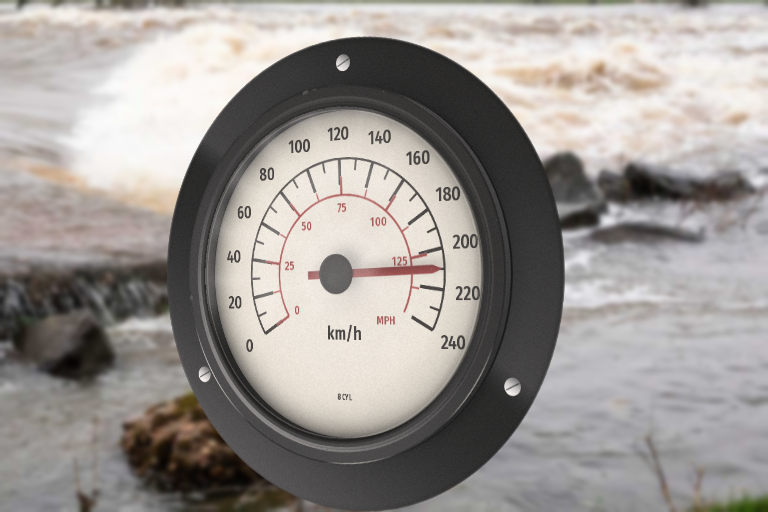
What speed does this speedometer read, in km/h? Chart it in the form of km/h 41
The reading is km/h 210
